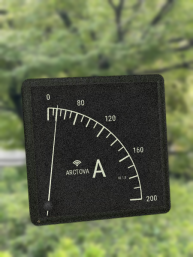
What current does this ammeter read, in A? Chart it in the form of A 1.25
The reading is A 40
